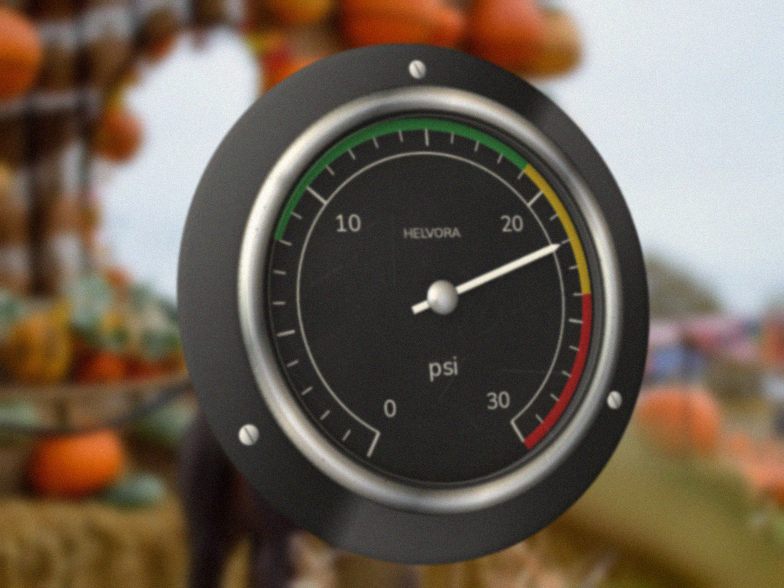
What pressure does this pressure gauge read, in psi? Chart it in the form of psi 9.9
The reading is psi 22
